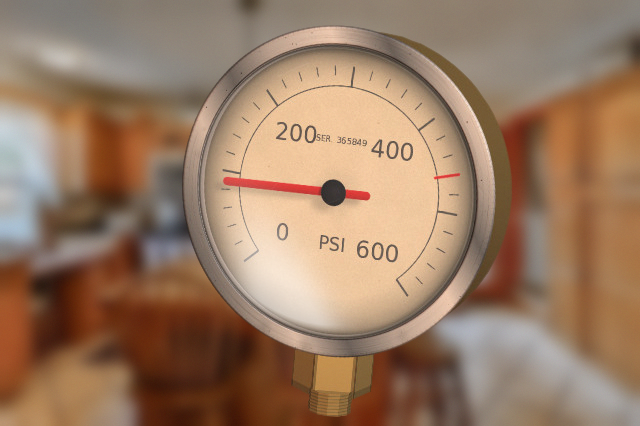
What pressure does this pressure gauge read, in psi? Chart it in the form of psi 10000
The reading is psi 90
